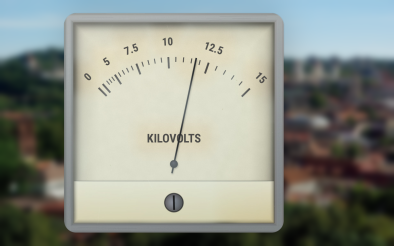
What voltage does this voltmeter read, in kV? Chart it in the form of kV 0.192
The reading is kV 11.75
